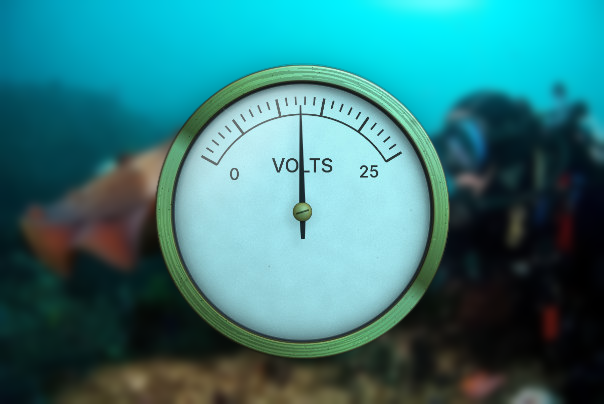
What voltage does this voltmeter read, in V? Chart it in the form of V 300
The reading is V 12.5
